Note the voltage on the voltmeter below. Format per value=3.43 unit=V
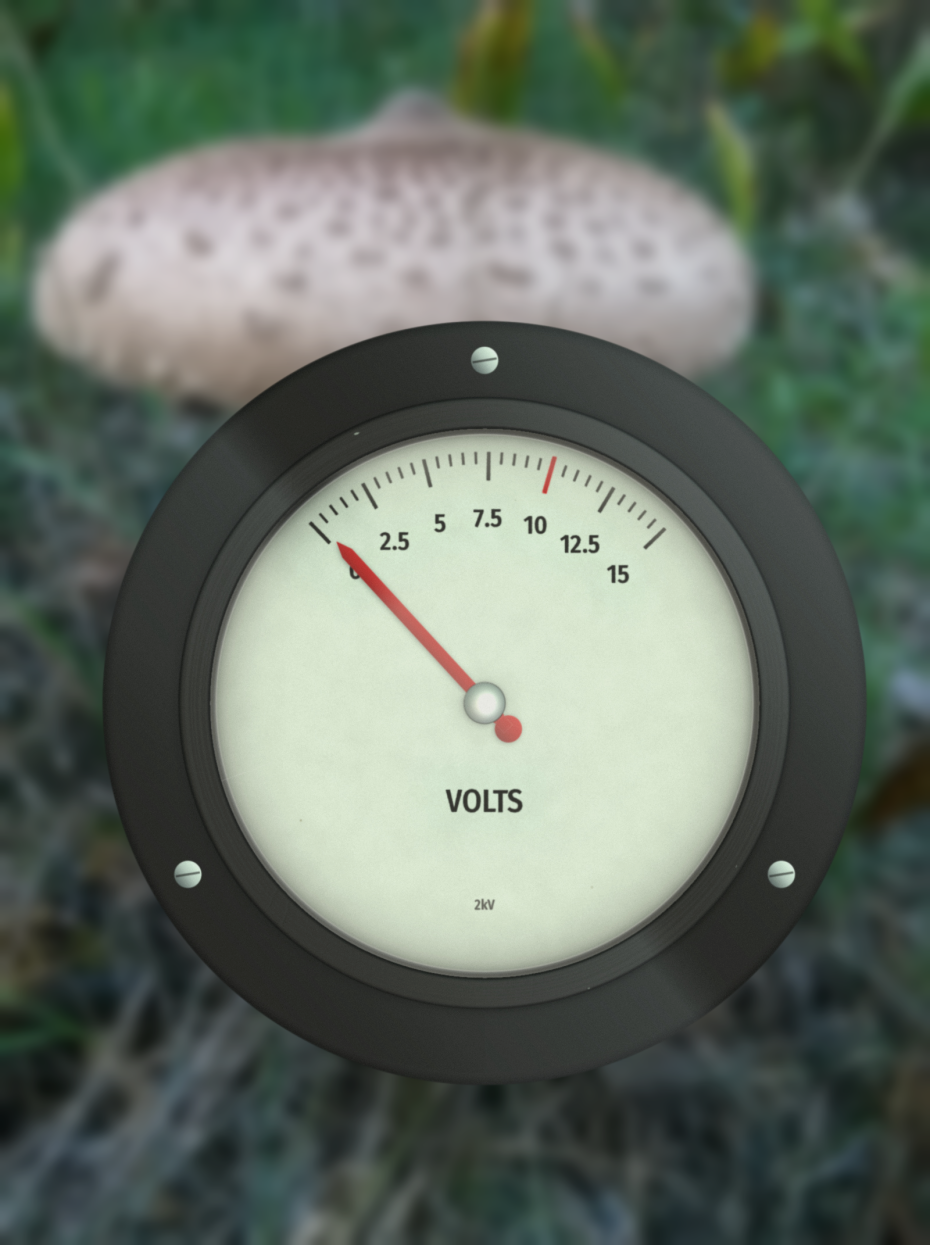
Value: value=0.25 unit=V
